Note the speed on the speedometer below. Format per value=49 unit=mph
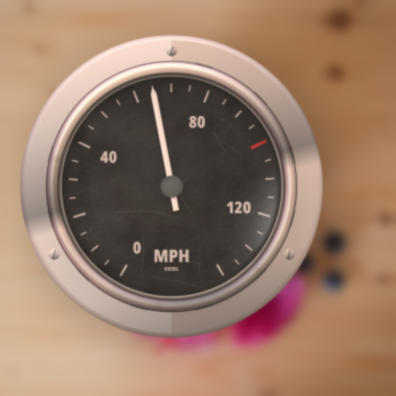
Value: value=65 unit=mph
